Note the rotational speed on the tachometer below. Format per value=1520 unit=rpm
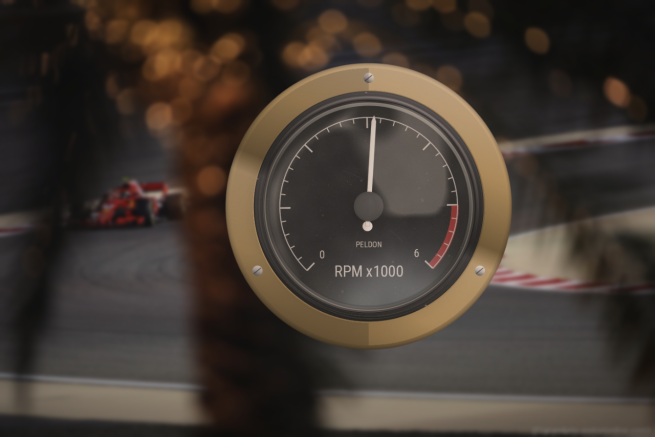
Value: value=3100 unit=rpm
